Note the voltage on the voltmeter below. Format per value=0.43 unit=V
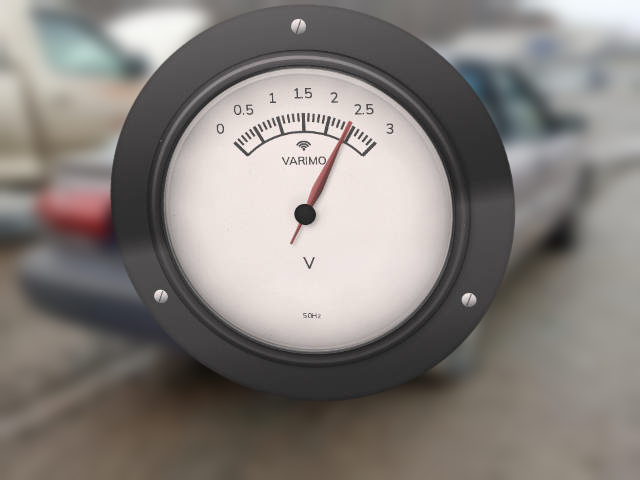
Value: value=2.4 unit=V
